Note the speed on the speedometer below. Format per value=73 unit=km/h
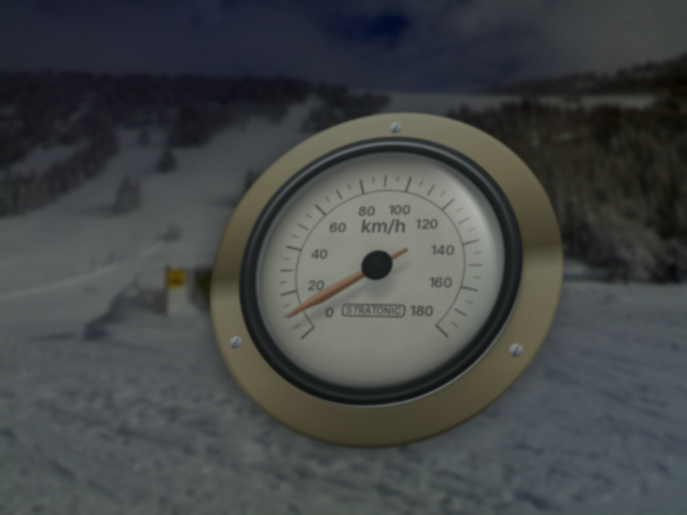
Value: value=10 unit=km/h
